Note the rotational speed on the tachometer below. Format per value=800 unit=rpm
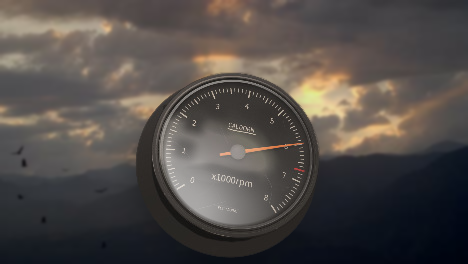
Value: value=6000 unit=rpm
